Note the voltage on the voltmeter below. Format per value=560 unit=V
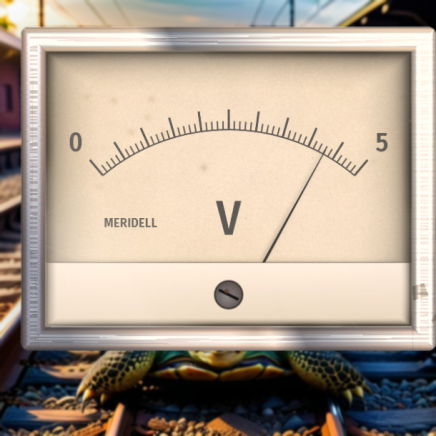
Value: value=4.3 unit=V
